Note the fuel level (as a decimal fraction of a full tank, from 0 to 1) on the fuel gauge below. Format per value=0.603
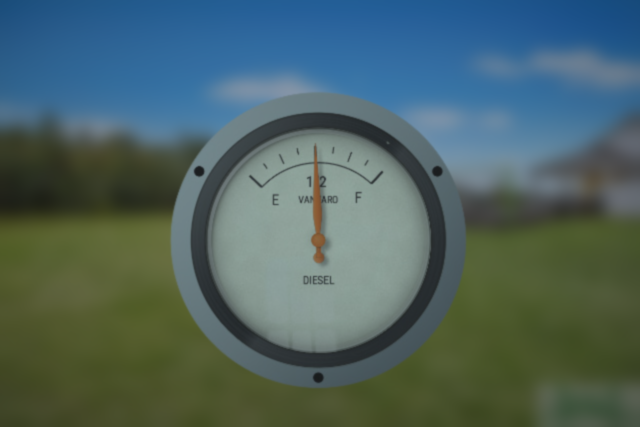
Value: value=0.5
